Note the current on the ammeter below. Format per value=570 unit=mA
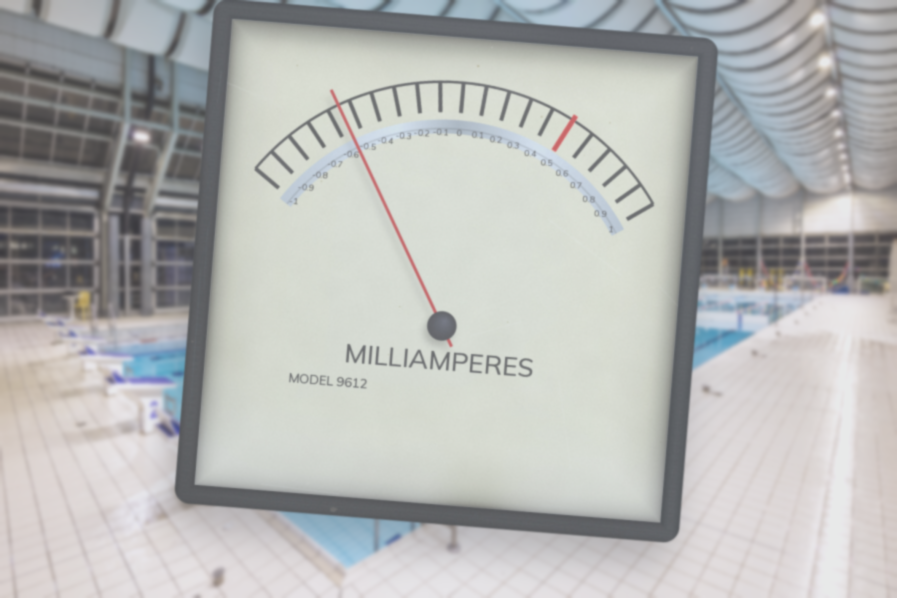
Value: value=-0.55 unit=mA
